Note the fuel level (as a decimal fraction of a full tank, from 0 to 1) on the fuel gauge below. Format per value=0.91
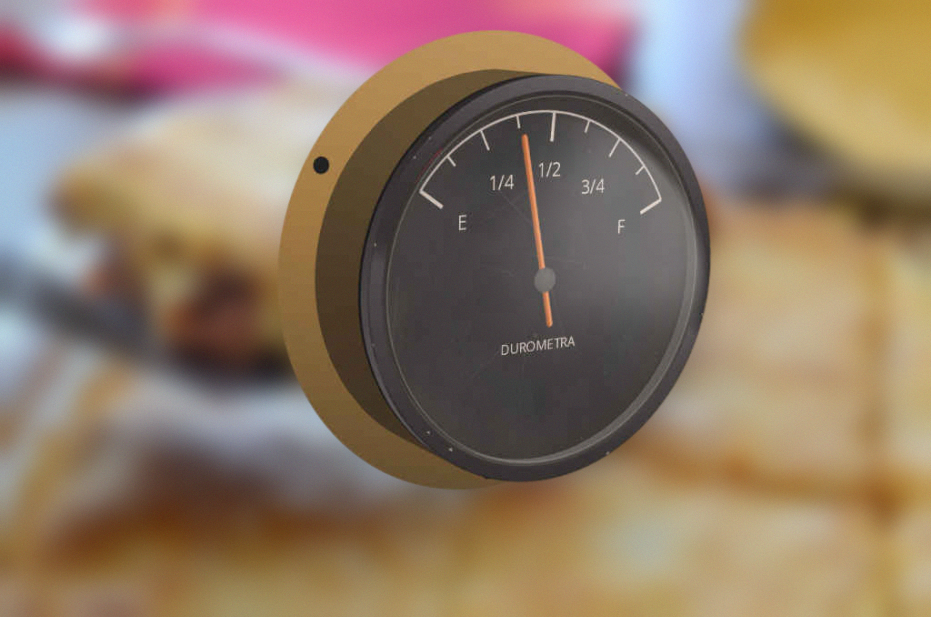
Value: value=0.375
